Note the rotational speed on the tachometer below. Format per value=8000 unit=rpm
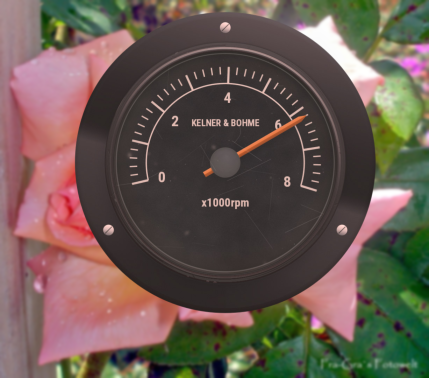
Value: value=6200 unit=rpm
